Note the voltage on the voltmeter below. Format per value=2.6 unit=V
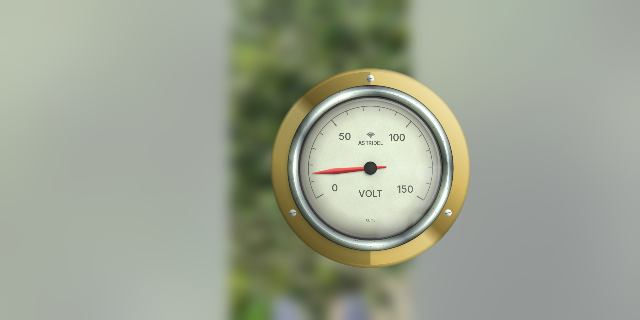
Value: value=15 unit=V
